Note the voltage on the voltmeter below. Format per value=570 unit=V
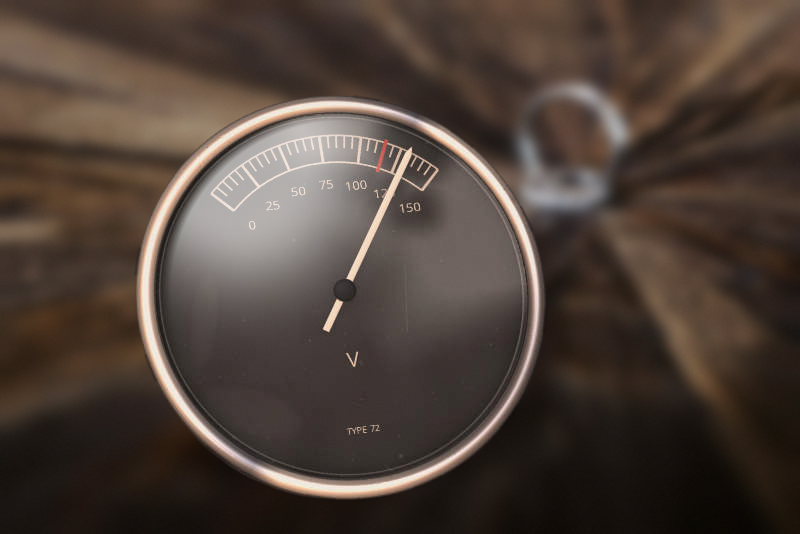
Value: value=130 unit=V
